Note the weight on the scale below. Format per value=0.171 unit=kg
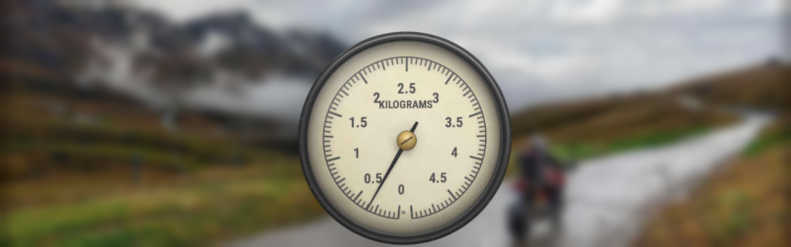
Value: value=0.35 unit=kg
